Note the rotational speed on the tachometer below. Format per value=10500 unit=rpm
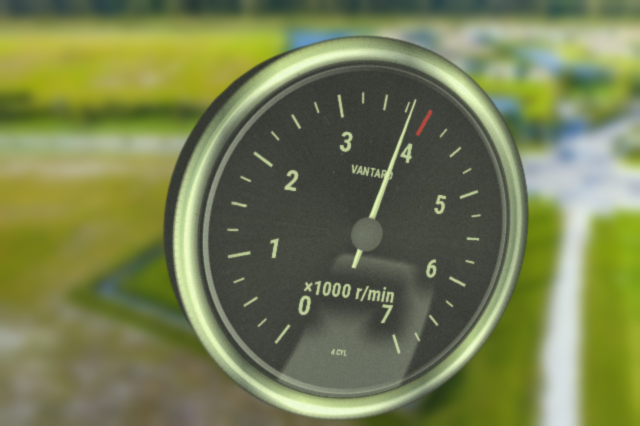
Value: value=3750 unit=rpm
